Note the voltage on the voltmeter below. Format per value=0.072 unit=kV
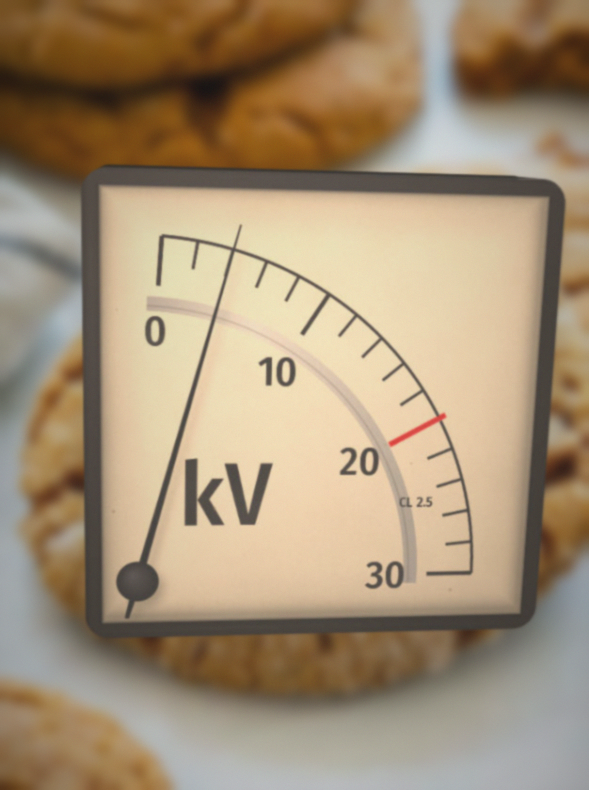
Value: value=4 unit=kV
